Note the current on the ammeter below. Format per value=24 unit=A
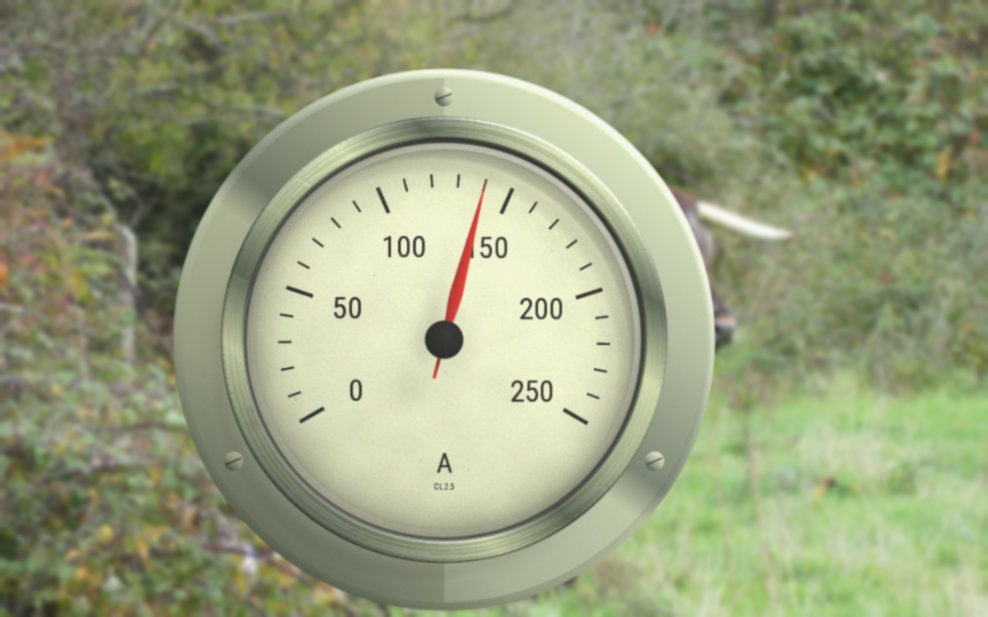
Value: value=140 unit=A
